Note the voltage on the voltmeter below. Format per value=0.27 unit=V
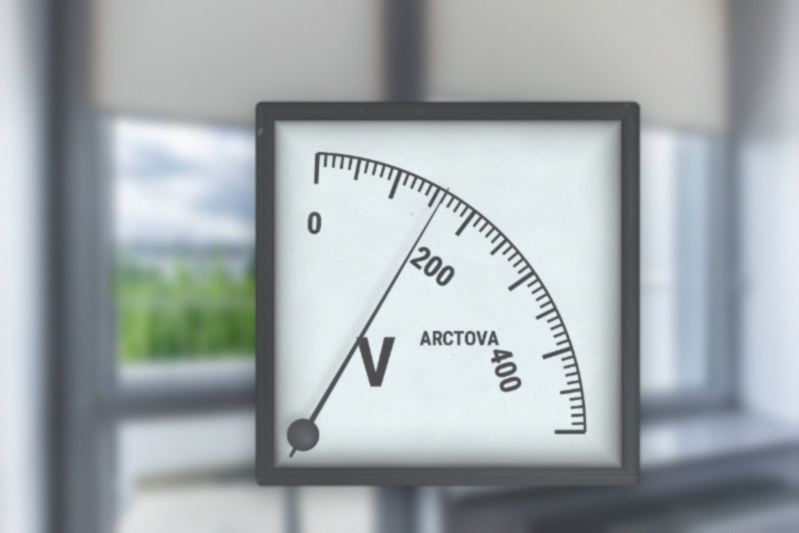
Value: value=160 unit=V
